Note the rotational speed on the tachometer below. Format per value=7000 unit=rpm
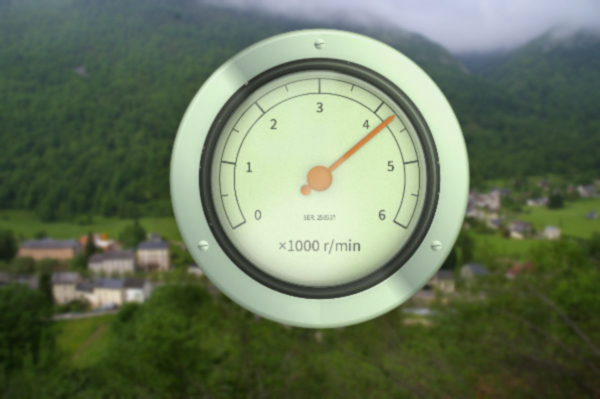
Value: value=4250 unit=rpm
